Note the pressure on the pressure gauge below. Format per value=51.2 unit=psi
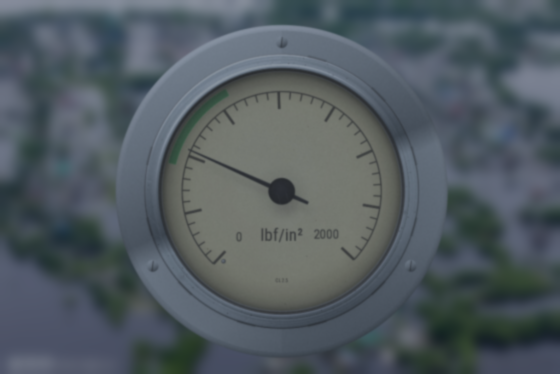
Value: value=525 unit=psi
